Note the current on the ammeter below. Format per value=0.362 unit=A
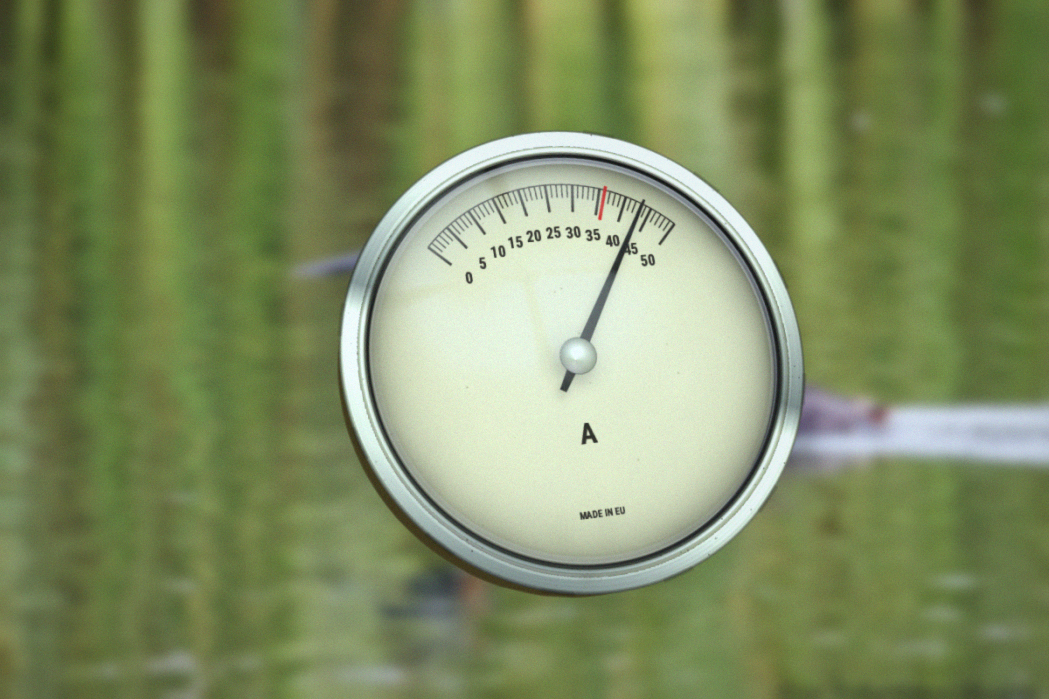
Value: value=43 unit=A
